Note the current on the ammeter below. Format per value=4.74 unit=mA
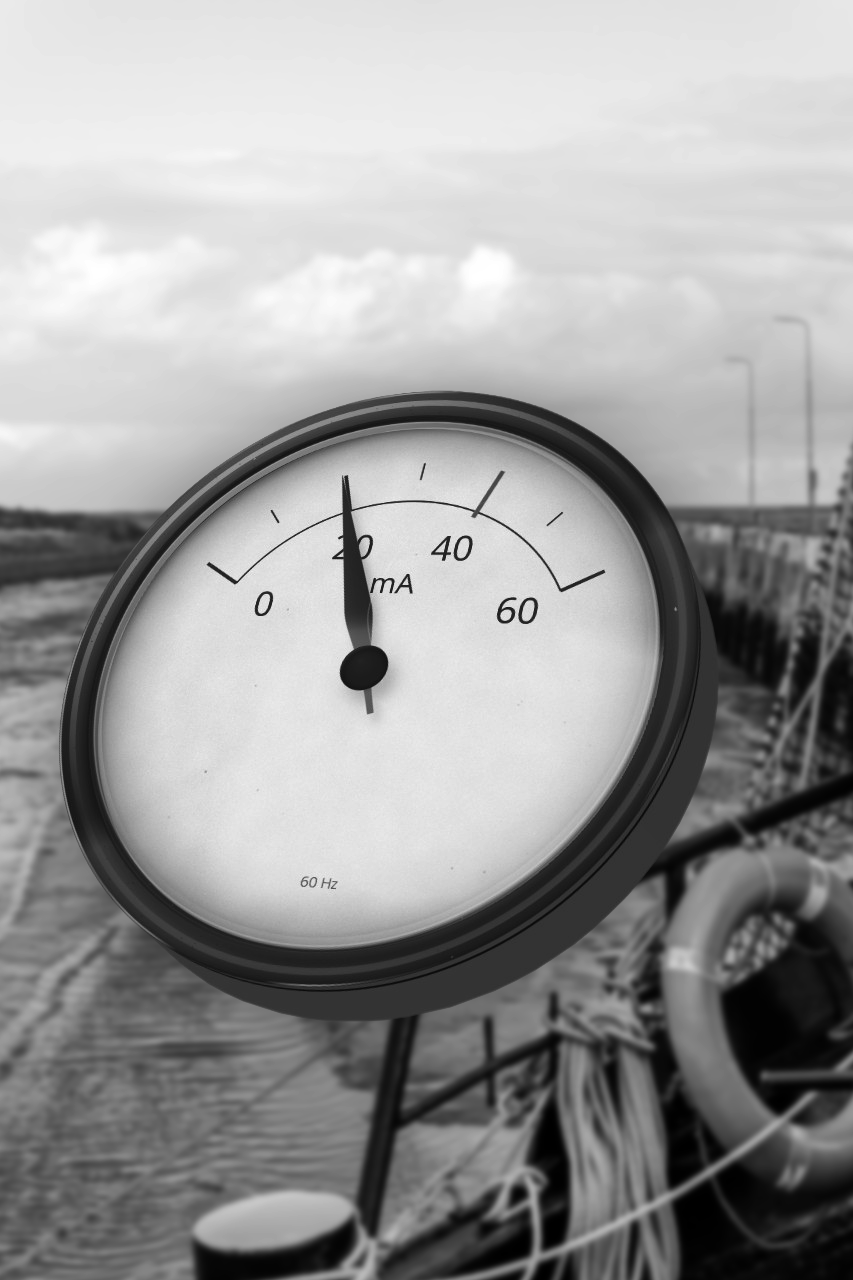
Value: value=20 unit=mA
